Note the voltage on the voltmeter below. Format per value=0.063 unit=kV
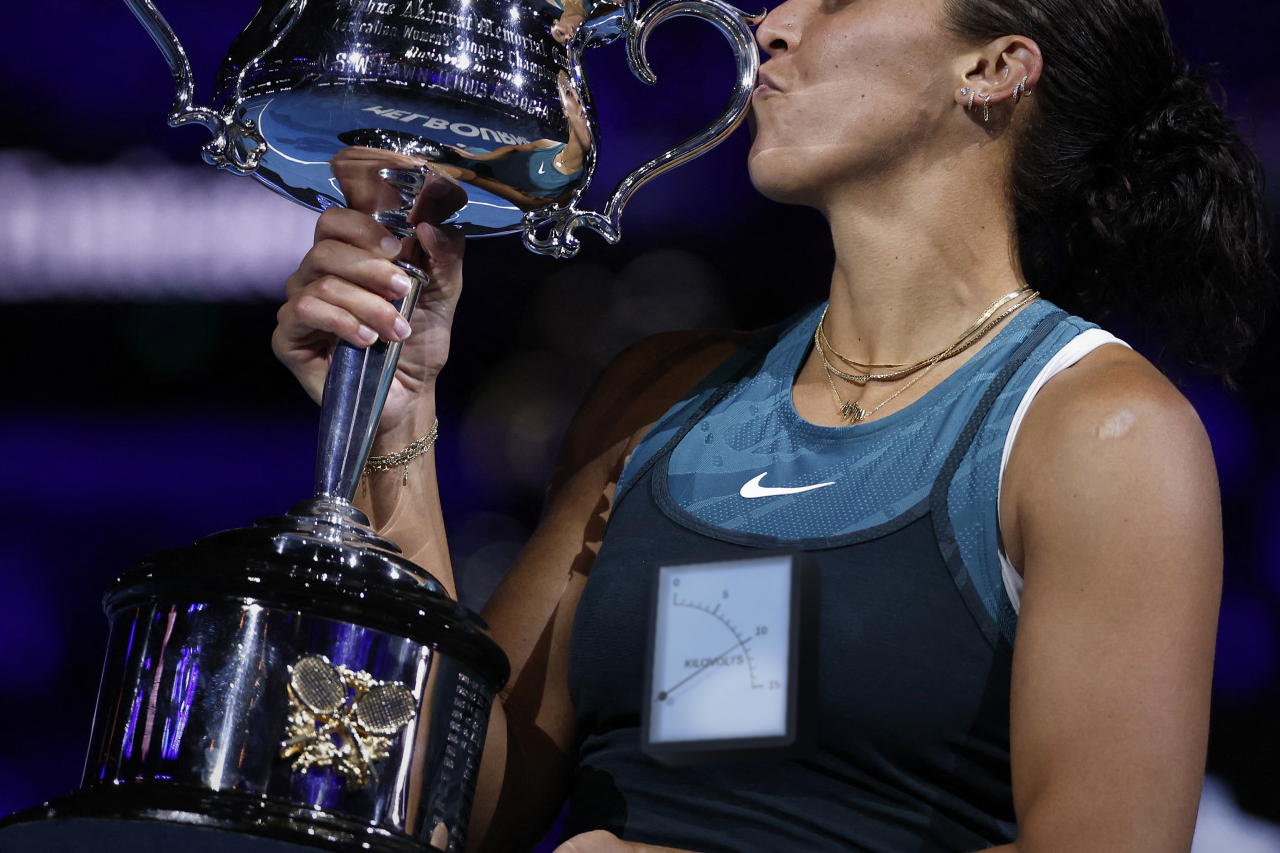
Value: value=10 unit=kV
